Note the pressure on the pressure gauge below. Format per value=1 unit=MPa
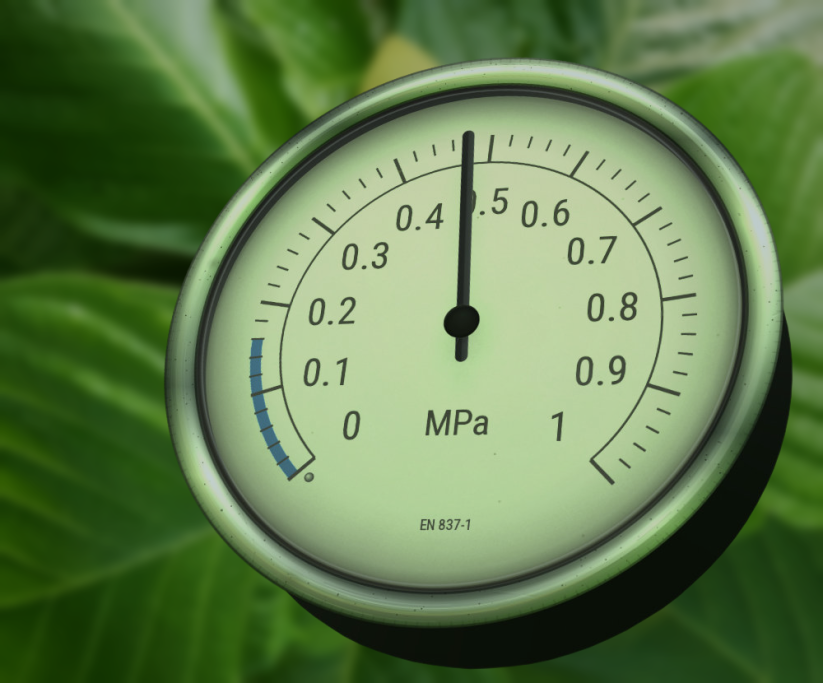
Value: value=0.48 unit=MPa
